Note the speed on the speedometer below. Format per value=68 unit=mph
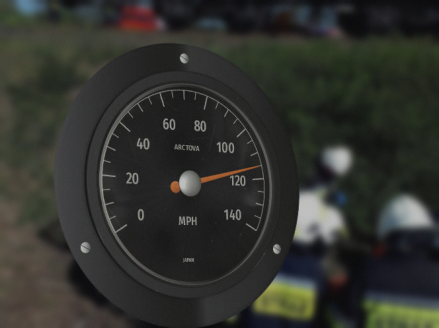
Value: value=115 unit=mph
